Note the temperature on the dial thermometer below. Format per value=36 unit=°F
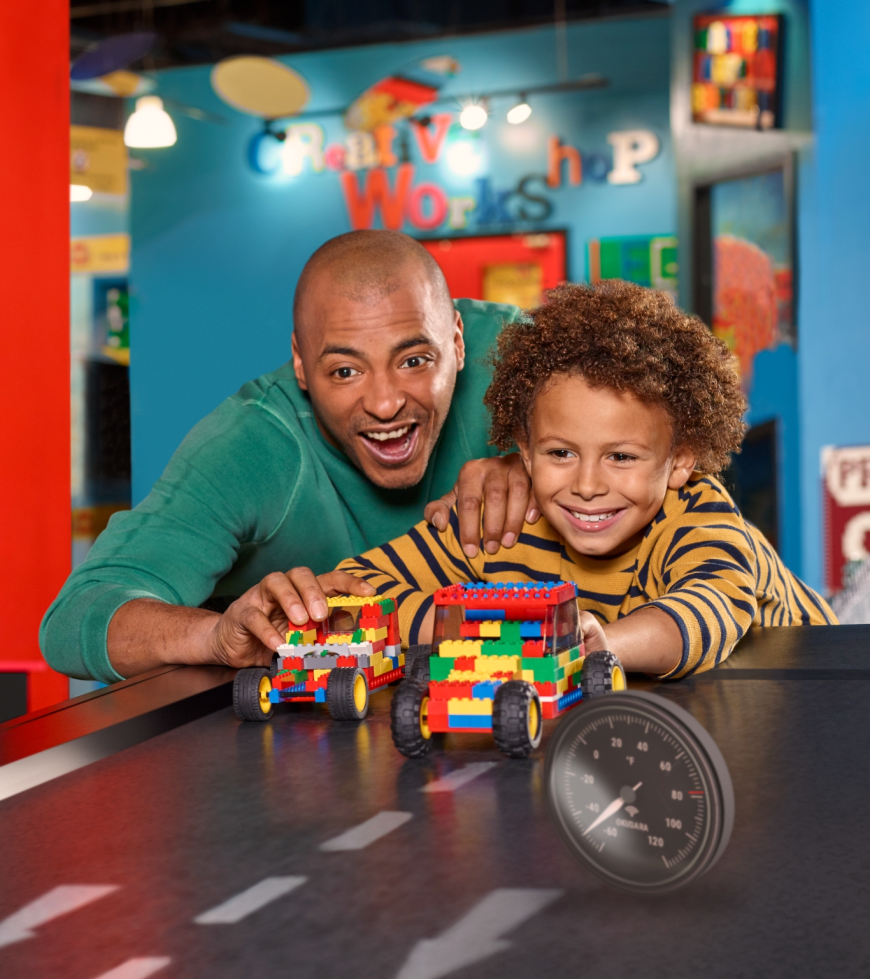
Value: value=-50 unit=°F
